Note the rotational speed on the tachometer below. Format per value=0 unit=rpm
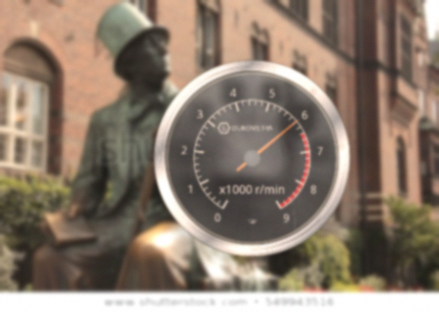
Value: value=6000 unit=rpm
